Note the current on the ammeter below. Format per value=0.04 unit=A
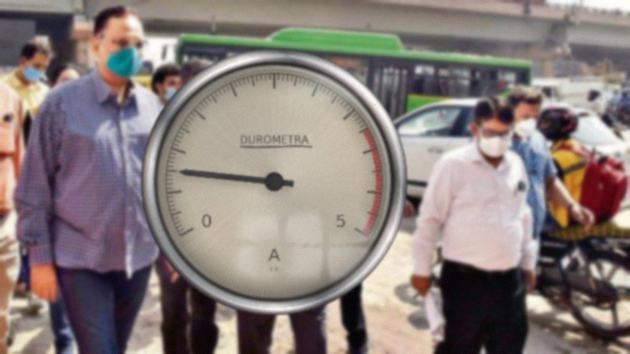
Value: value=0.75 unit=A
